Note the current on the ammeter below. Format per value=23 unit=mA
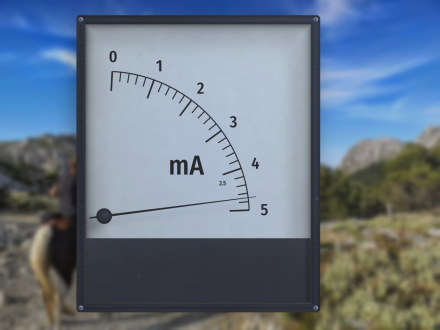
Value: value=4.7 unit=mA
